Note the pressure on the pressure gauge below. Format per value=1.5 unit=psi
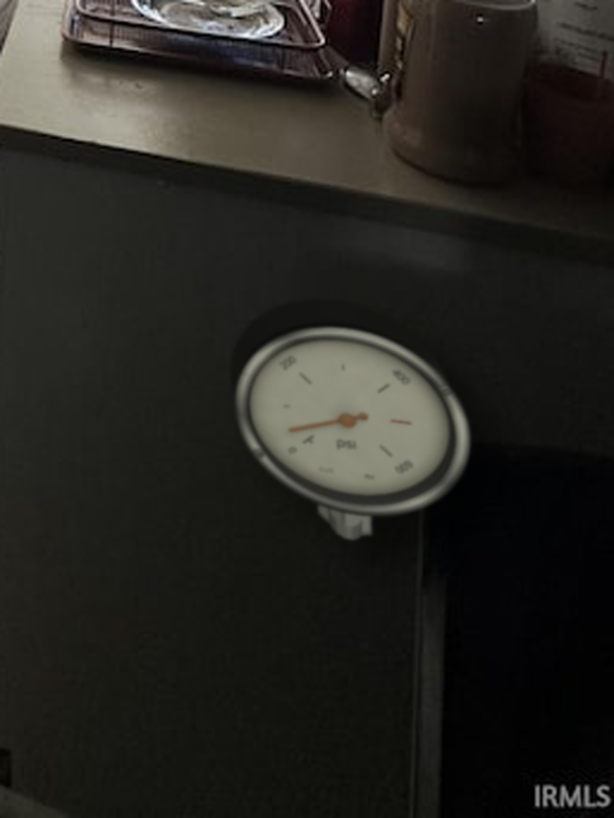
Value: value=50 unit=psi
